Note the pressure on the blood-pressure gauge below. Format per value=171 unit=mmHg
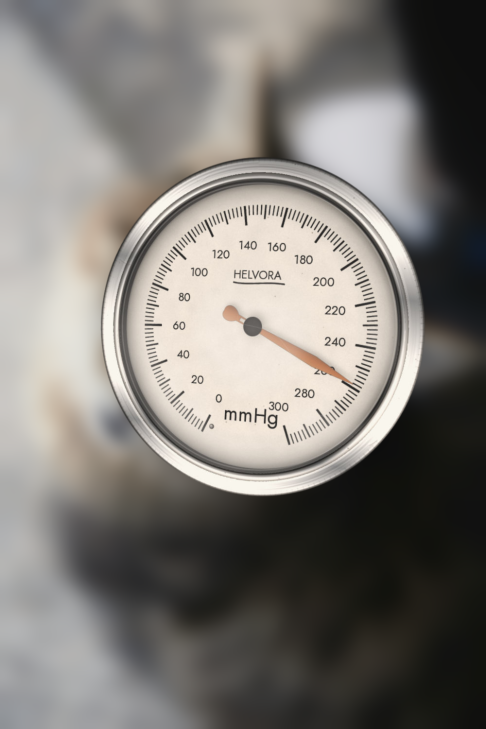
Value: value=258 unit=mmHg
